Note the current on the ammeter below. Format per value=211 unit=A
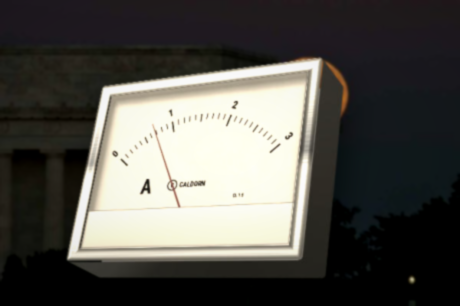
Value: value=0.7 unit=A
